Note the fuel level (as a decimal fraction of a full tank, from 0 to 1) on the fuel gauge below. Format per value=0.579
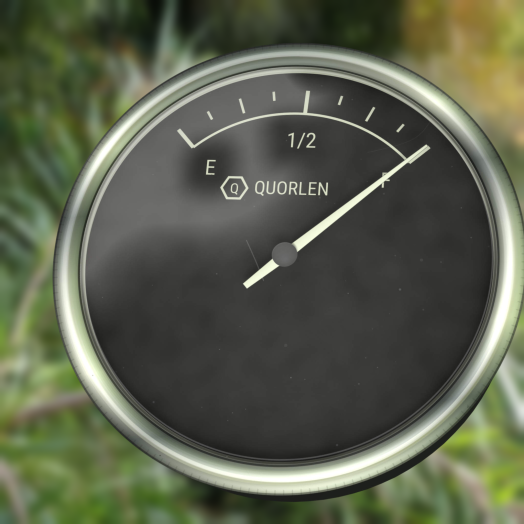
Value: value=1
